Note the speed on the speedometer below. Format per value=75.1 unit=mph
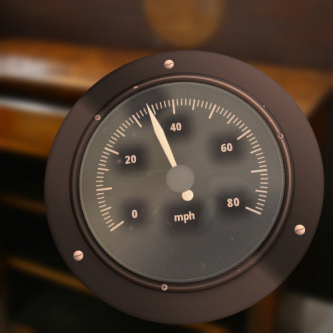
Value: value=34 unit=mph
